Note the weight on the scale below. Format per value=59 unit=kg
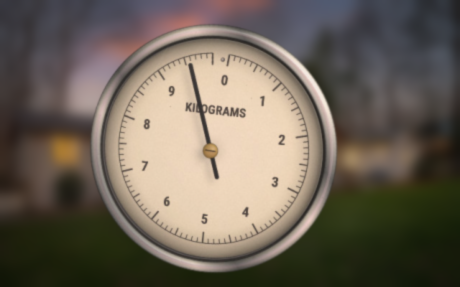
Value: value=9.6 unit=kg
